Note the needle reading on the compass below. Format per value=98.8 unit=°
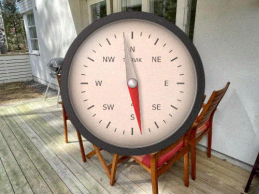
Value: value=170 unit=°
